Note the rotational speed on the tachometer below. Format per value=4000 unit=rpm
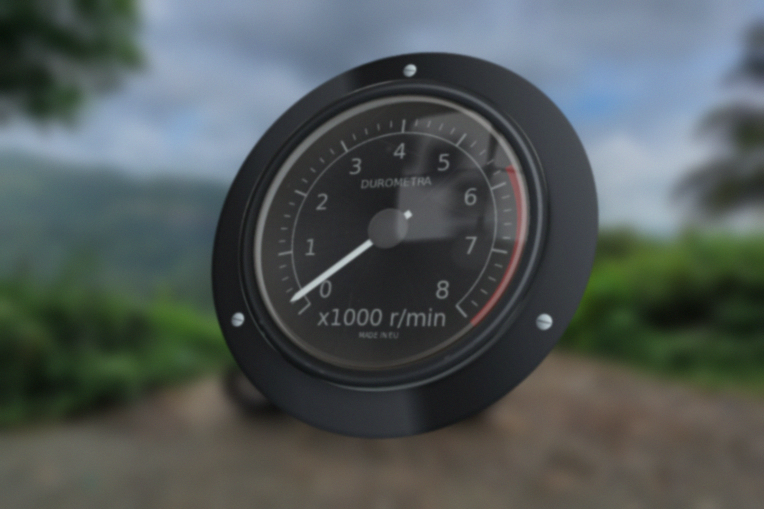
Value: value=200 unit=rpm
